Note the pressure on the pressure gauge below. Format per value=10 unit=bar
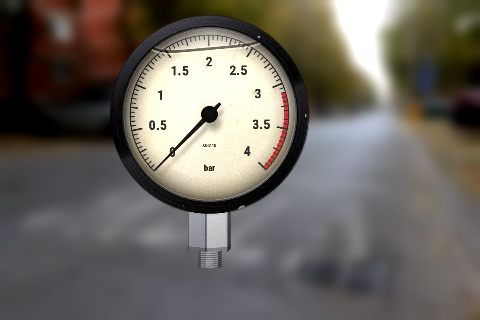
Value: value=0 unit=bar
